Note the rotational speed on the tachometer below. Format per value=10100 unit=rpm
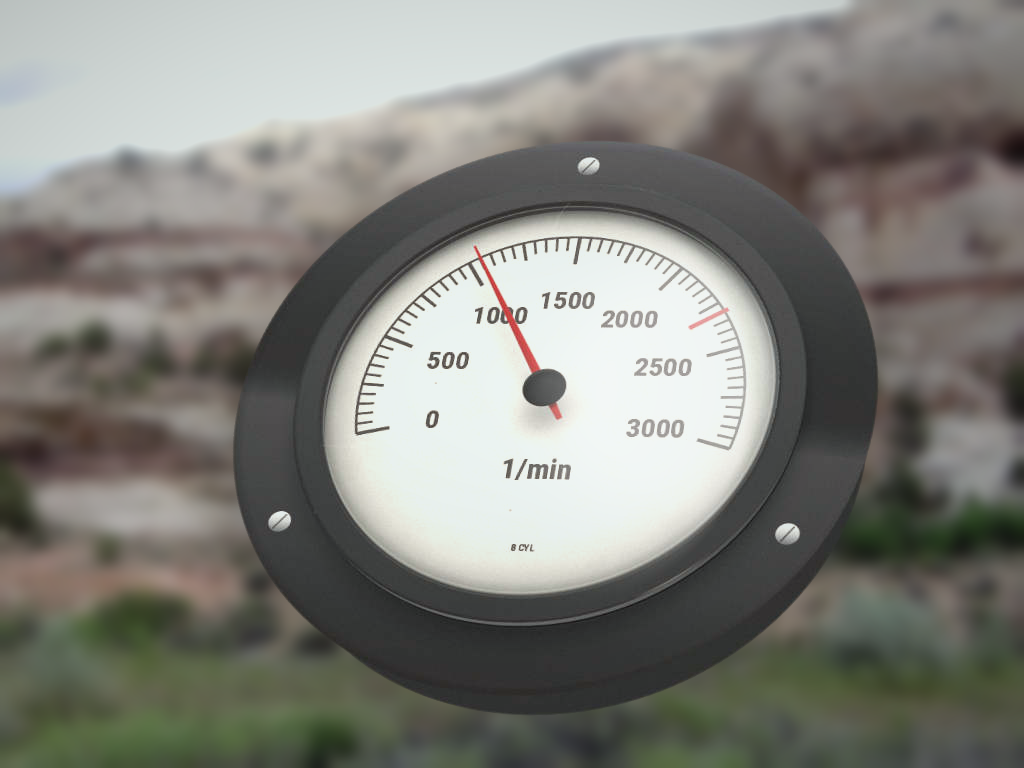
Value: value=1050 unit=rpm
